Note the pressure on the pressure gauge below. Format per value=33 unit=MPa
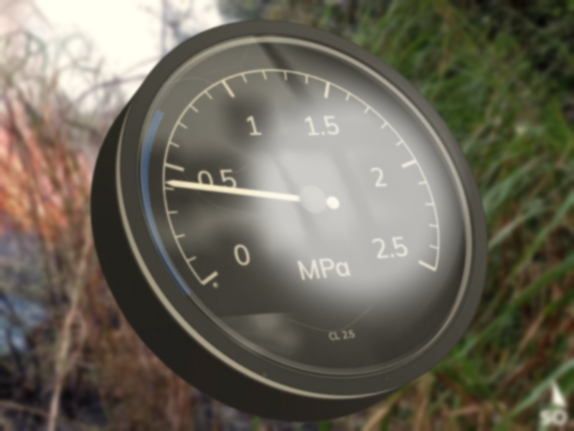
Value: value=0.4 unit=MPa
